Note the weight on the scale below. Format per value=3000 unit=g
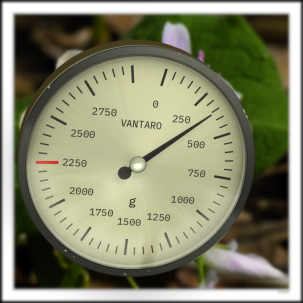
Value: value=350 unit=g
